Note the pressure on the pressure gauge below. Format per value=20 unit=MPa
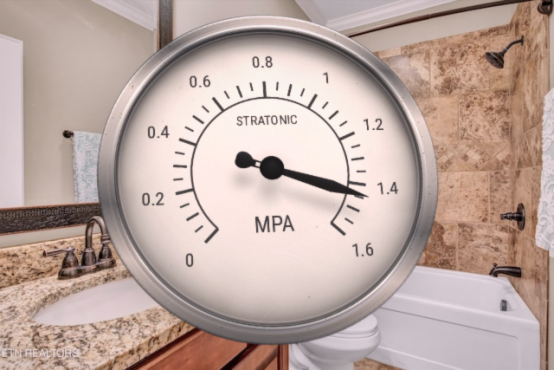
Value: value=1.45 unit=MPa
